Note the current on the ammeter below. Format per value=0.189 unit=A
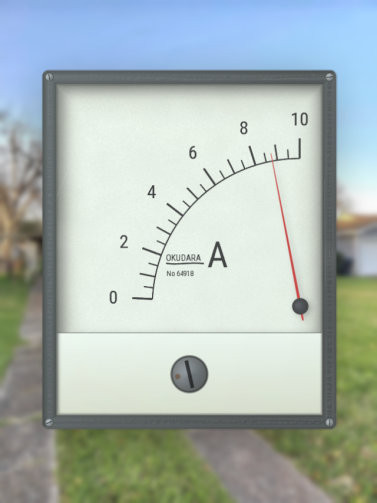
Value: value=8.75 unit=A
